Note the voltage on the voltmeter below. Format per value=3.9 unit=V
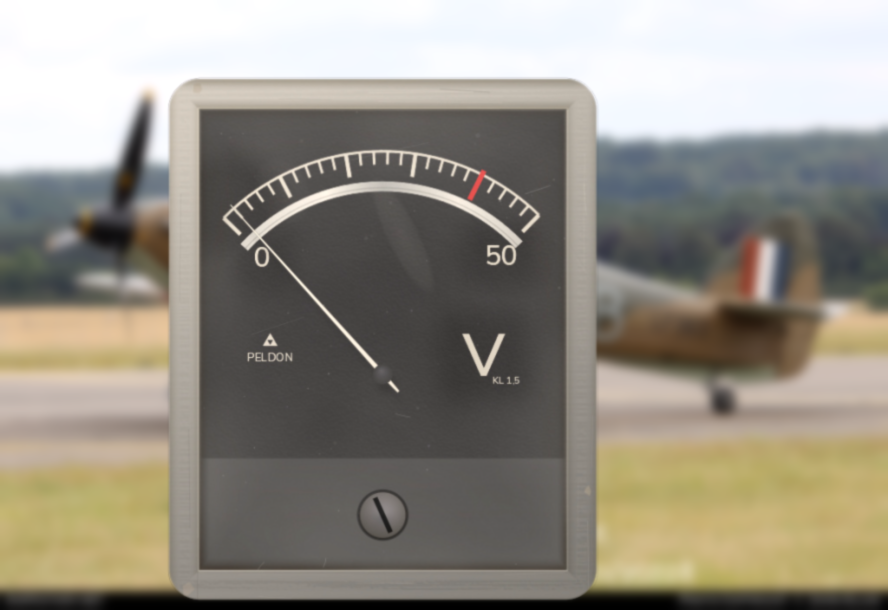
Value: value=2 unit=V
